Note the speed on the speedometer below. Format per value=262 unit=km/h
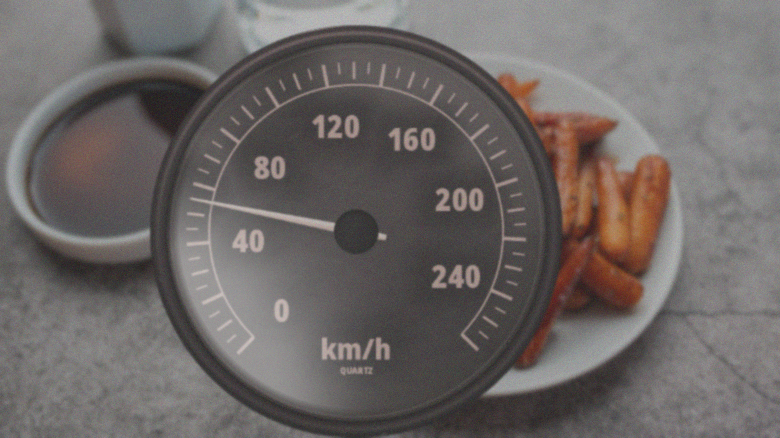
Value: value=55 unit=km/h
